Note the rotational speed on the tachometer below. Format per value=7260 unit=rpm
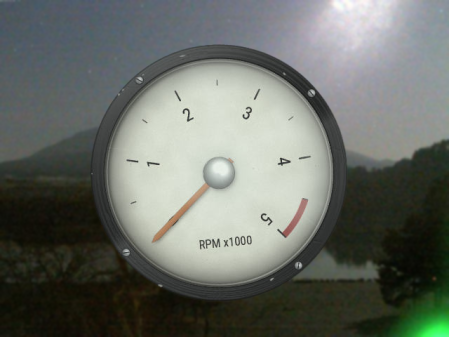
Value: value=0 unit=rpm
